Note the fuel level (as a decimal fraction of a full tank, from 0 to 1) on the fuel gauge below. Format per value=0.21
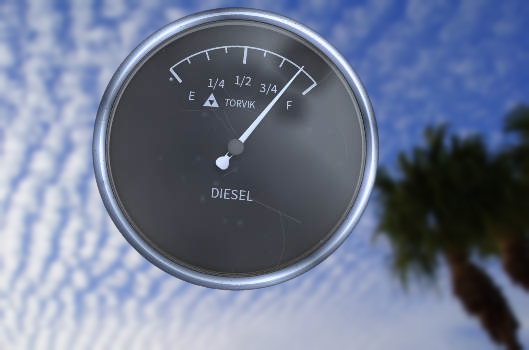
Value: value=0.875
